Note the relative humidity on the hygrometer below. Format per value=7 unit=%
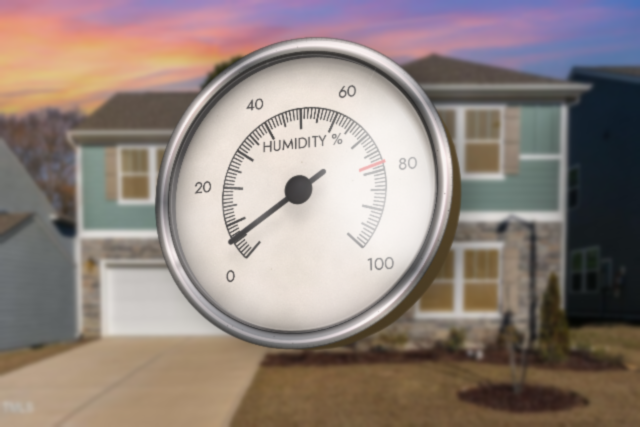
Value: value=5 unit=%
